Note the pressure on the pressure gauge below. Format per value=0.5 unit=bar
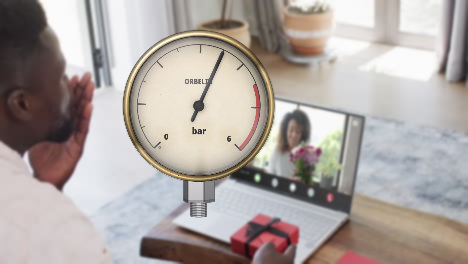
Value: value=3.5 unit=bar
